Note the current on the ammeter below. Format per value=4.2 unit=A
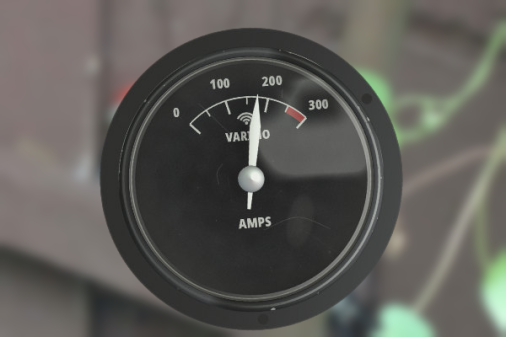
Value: value=175 unit=A
